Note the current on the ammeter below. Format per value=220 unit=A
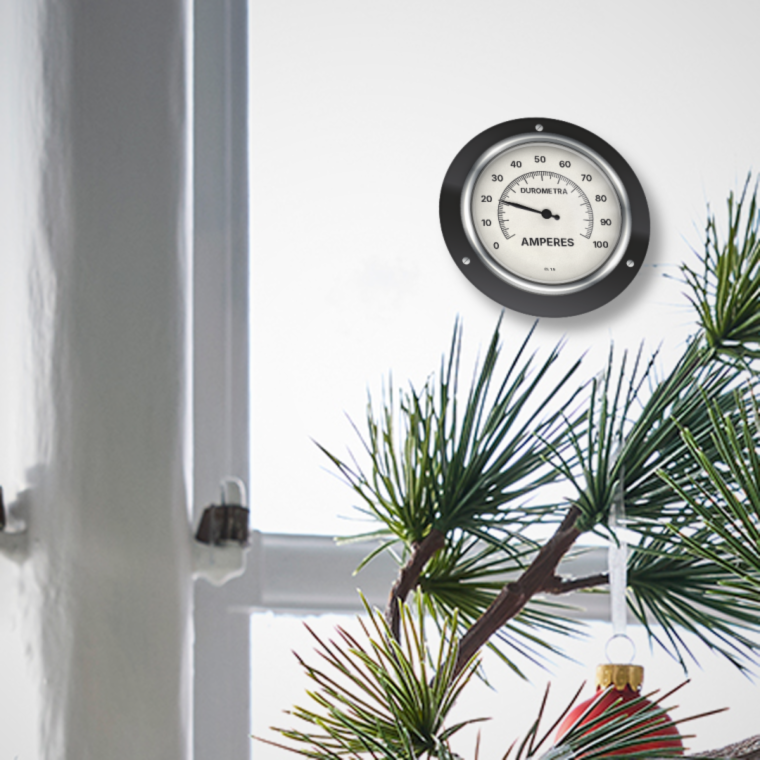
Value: value=20 unit=A
